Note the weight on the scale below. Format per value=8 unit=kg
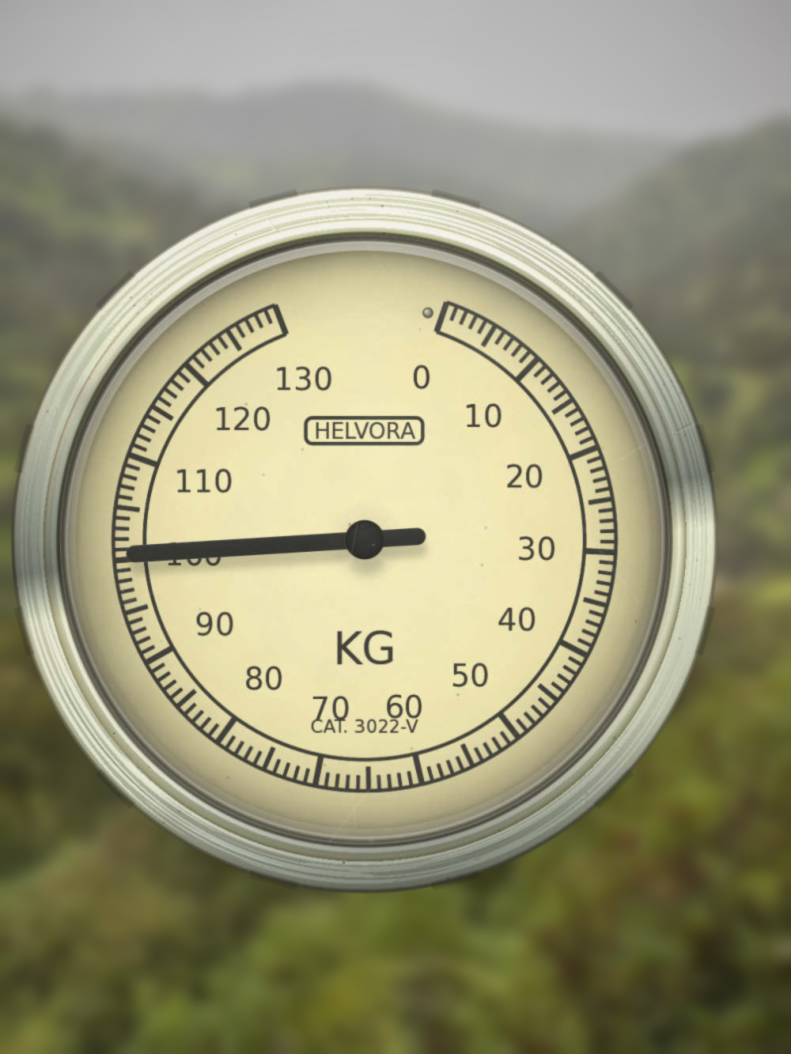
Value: value=100.5 unit=kg
